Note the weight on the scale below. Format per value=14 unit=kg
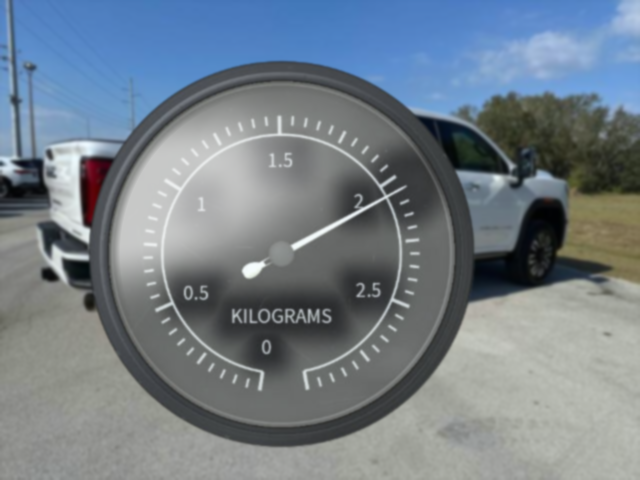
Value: value=2.05 unit=kg
